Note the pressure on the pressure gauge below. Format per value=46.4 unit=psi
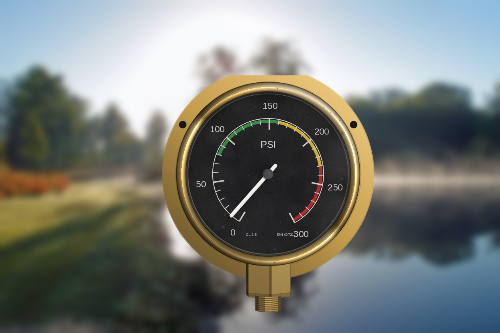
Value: value=10 unit=psi
